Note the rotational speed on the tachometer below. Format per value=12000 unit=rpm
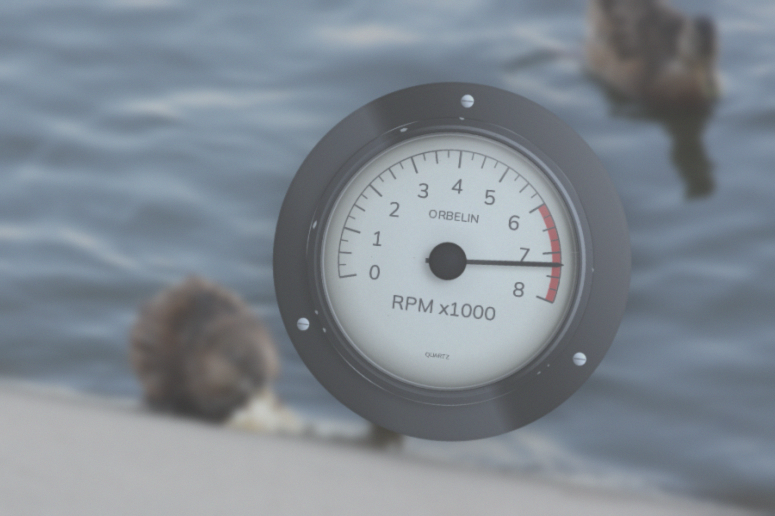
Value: value=7250 unit=rpm
